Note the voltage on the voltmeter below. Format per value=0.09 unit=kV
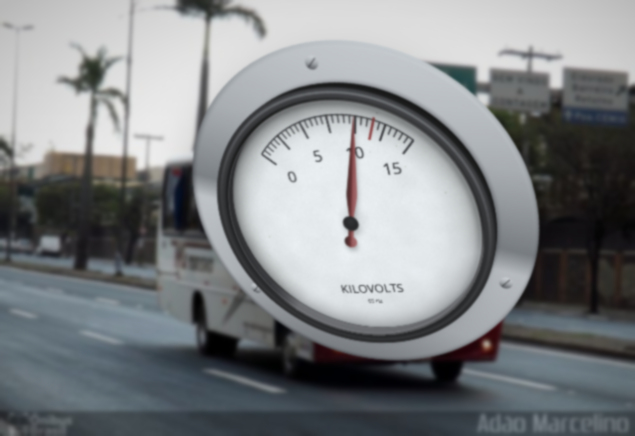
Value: value=10 unit=kV
